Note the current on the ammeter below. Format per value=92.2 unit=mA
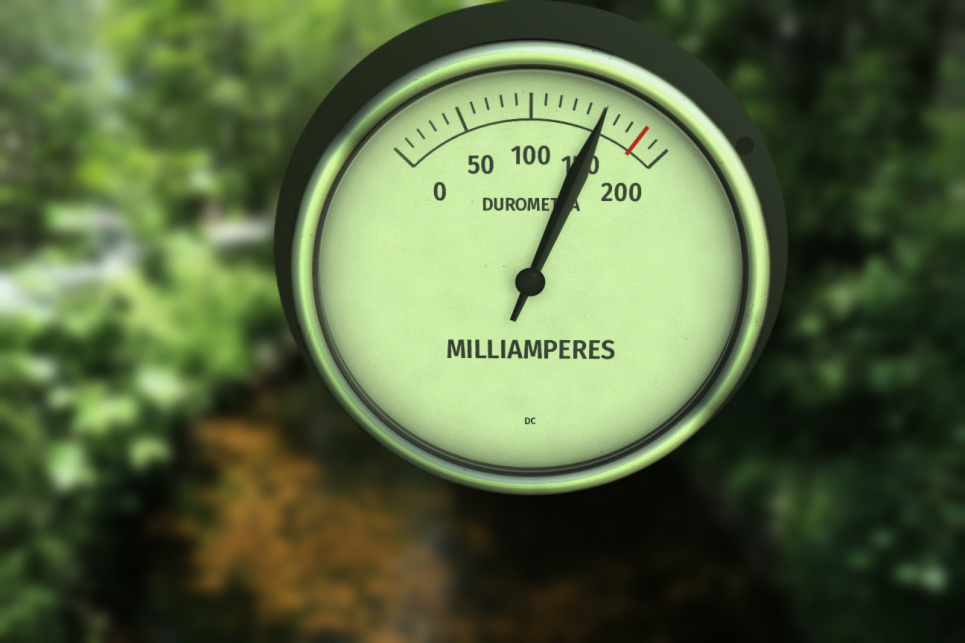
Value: value=150 unit=mA
